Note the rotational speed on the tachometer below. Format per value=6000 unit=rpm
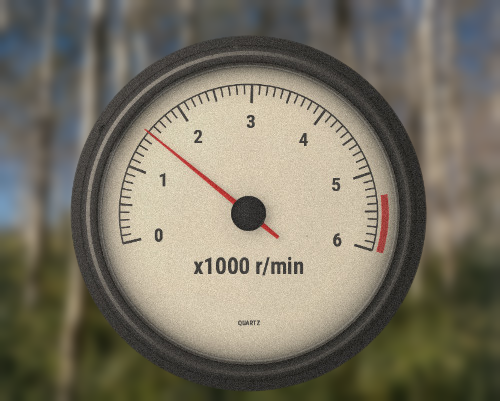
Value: value=1500 unit=rpm
